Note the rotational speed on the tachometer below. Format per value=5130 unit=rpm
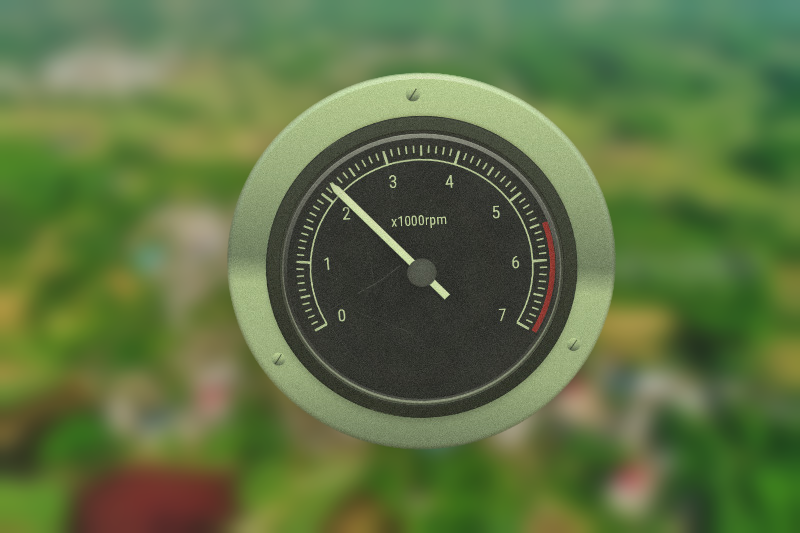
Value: value=2200 unit=rpm
